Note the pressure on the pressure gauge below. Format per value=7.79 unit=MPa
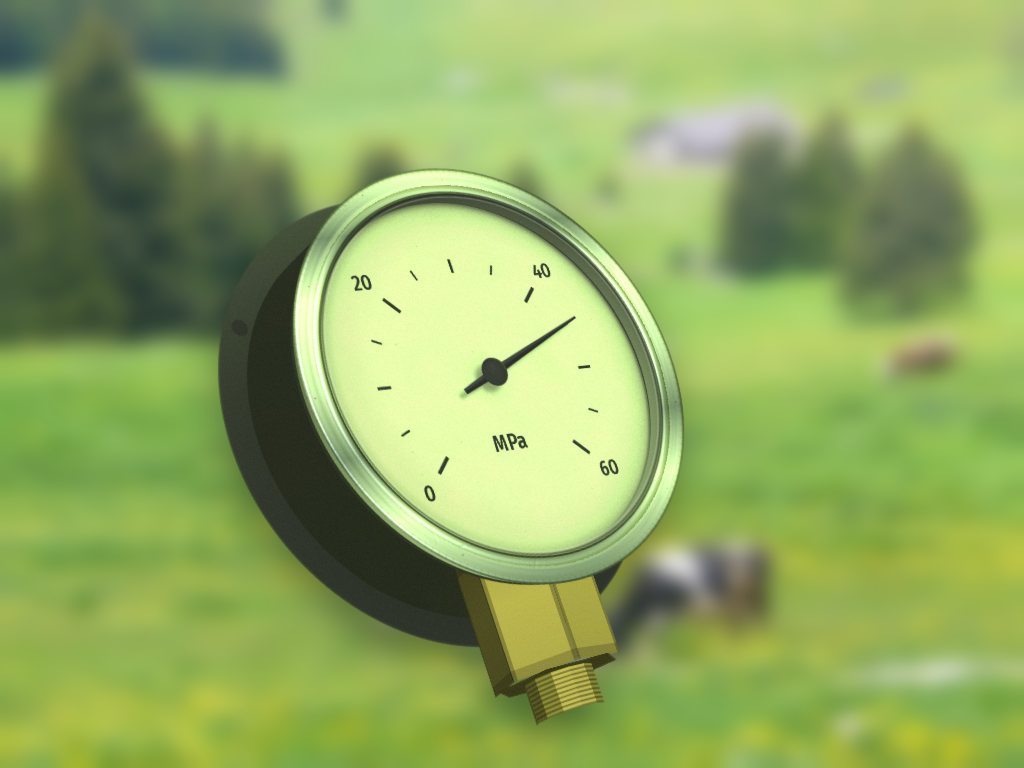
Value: value=45 unit=MPa
